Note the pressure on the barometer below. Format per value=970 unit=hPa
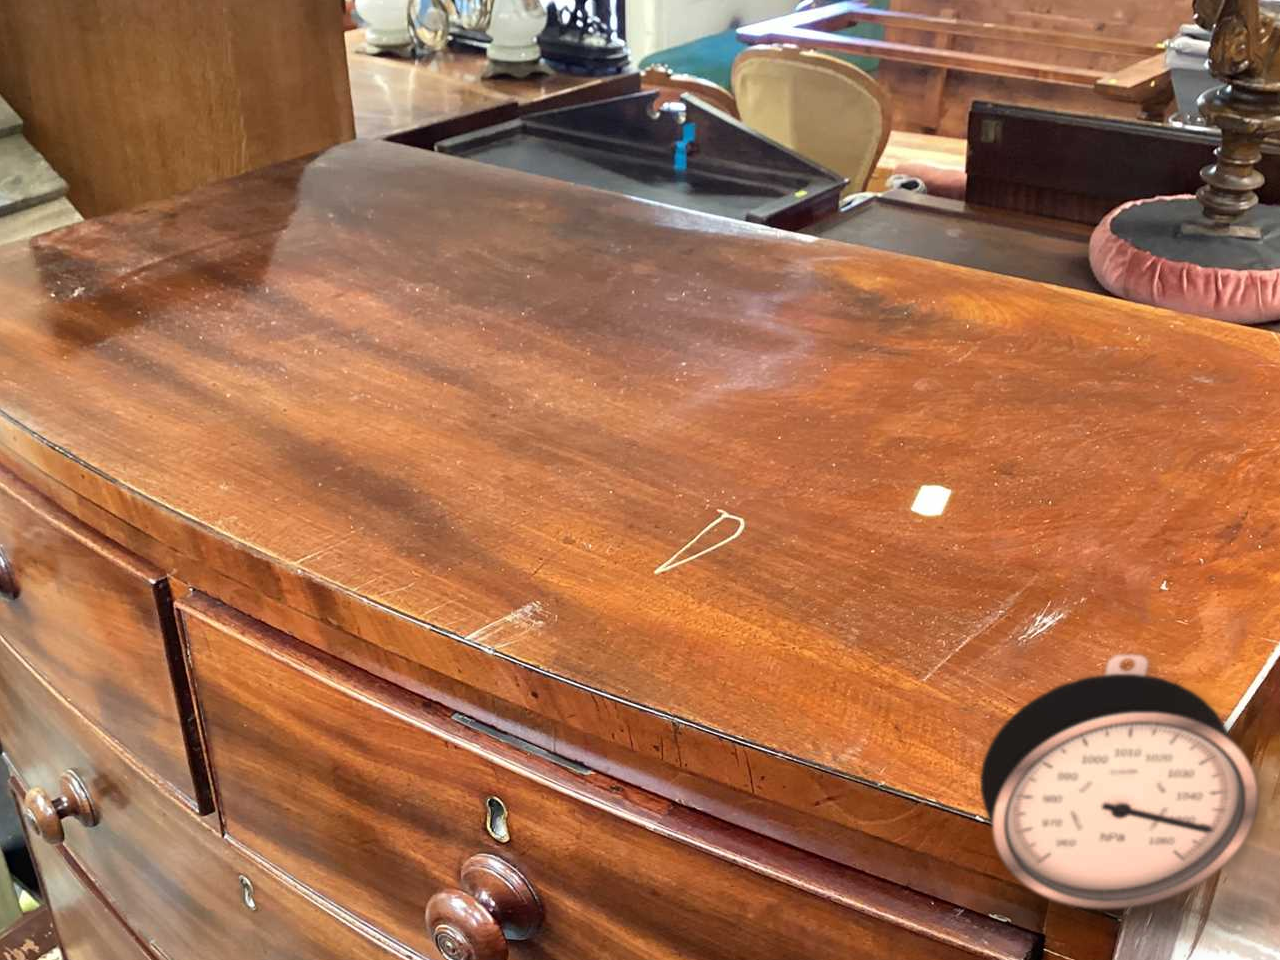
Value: value=1050 unit=hPa
